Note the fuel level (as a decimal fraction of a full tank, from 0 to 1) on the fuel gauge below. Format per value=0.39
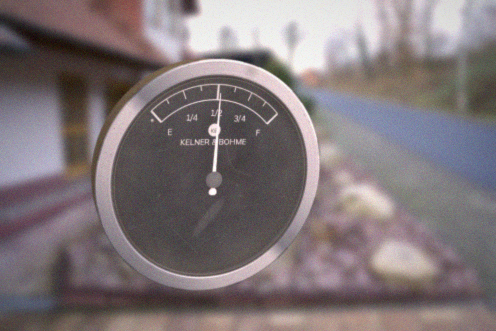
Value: value=0.5
